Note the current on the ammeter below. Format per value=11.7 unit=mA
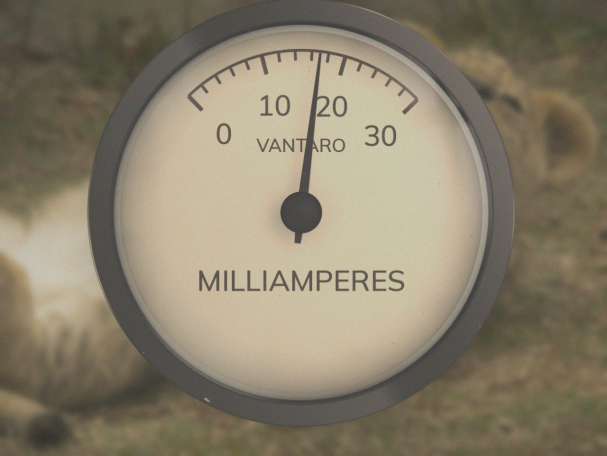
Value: value=17 unit=mA
